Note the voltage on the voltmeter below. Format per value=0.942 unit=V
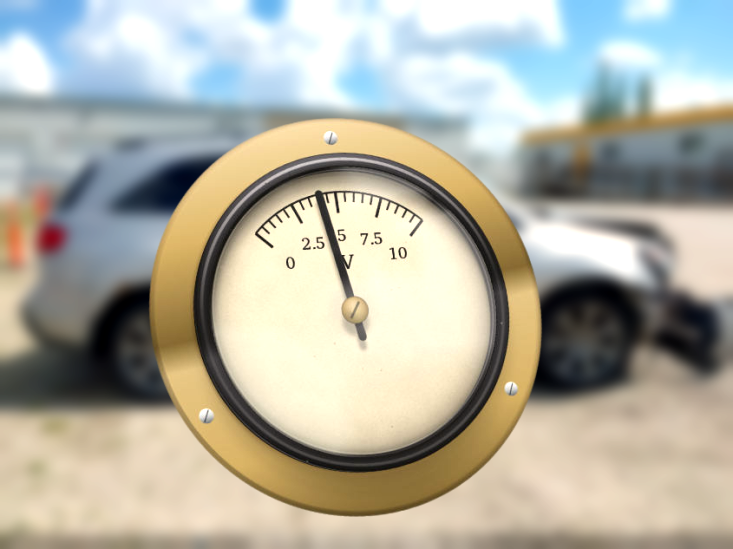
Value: value=4 unit=V
